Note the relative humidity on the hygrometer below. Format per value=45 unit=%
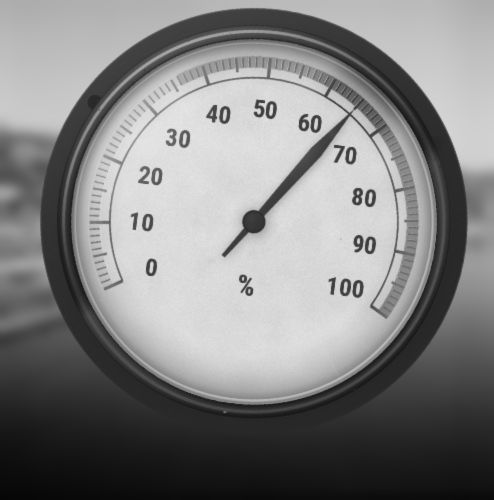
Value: value=65 unit=%
